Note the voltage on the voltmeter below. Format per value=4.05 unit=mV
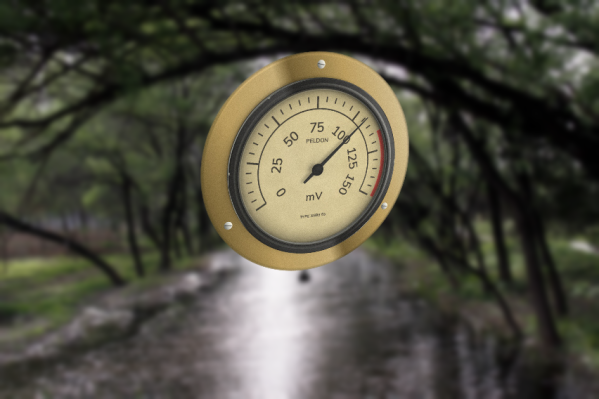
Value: value=105 unit=mV
